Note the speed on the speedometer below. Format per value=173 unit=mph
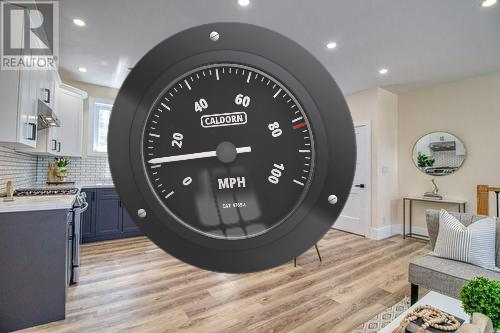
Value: value=12 unit=mph
